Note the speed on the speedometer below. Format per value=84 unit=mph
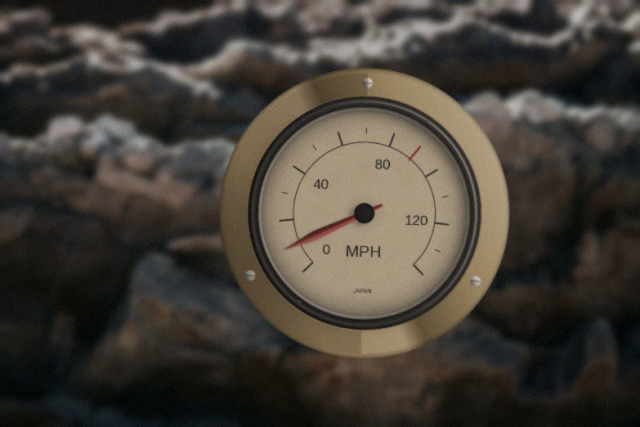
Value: value=10 unit=mph
